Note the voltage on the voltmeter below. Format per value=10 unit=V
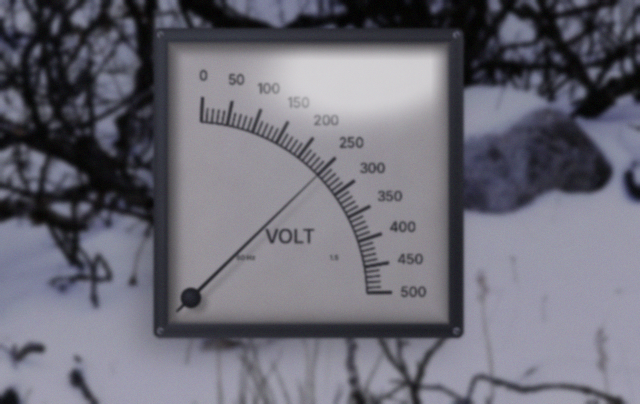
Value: value=250 unit=V
